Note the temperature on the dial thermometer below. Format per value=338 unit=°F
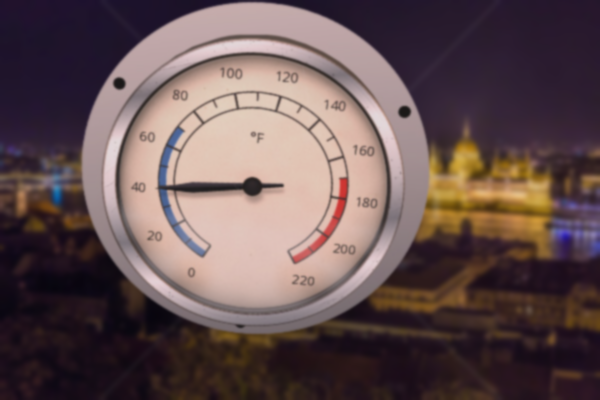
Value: value=40 unit=°F
